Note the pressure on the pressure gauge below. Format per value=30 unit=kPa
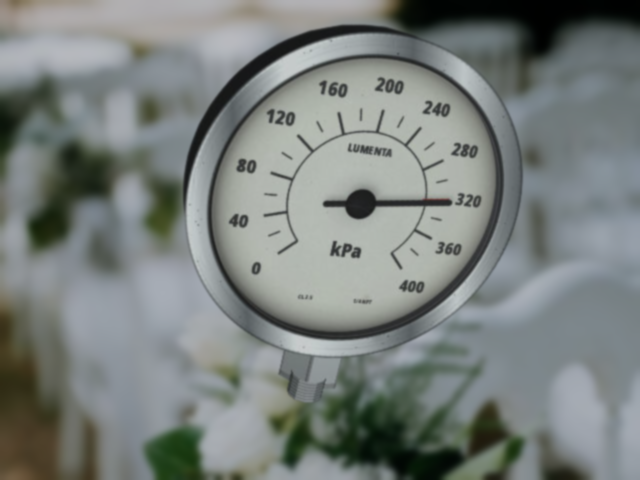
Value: value=320 unit=kPa
